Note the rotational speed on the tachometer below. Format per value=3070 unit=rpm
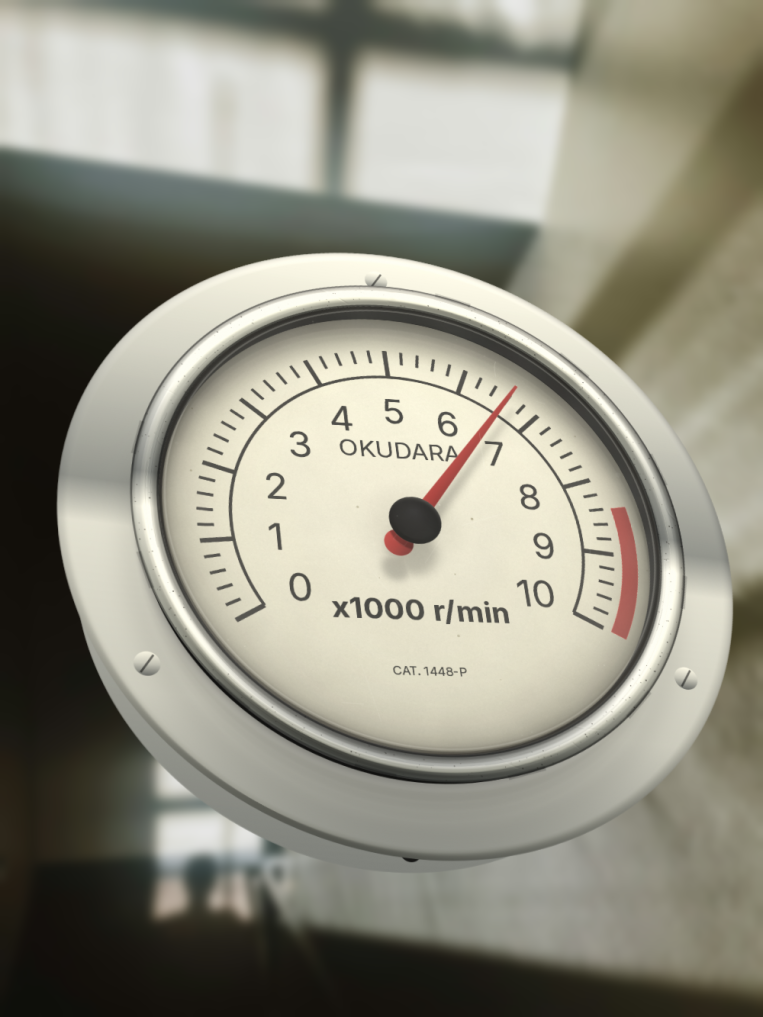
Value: value=6600 unit=rpm
